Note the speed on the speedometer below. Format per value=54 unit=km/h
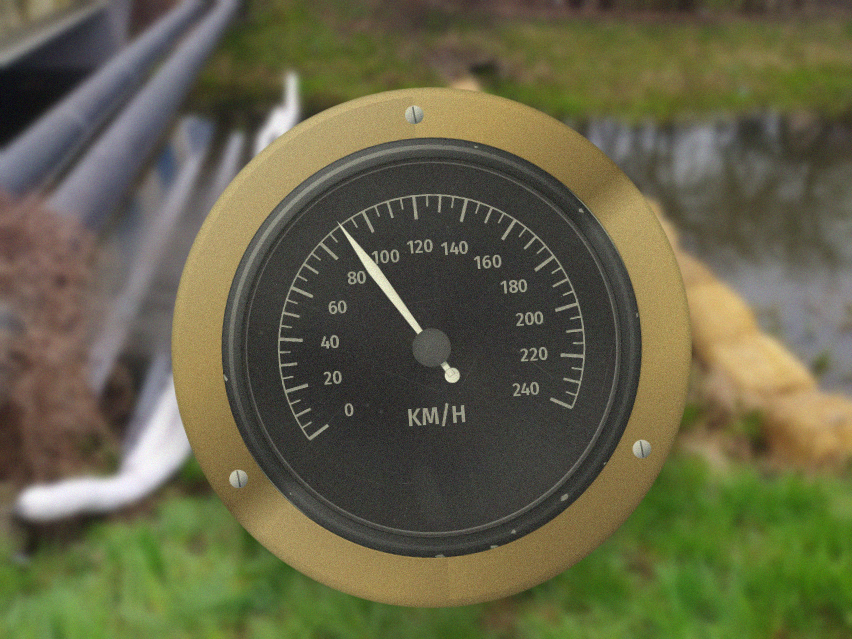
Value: value=90 unit=km/h
